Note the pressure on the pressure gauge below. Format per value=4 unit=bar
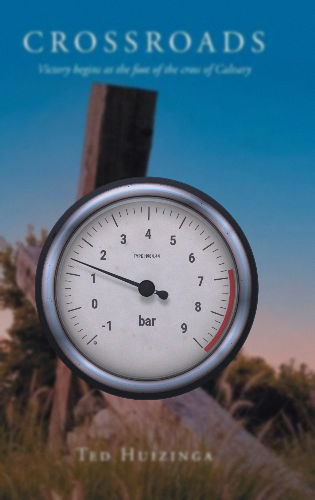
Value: value=1.4 unit=bar
